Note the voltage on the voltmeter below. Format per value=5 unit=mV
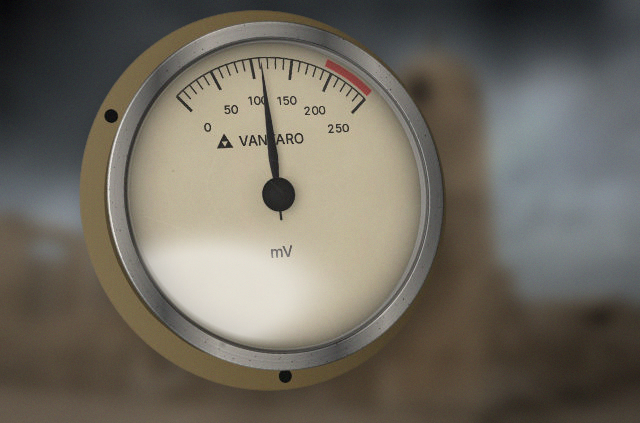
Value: value=110 unit=mV
